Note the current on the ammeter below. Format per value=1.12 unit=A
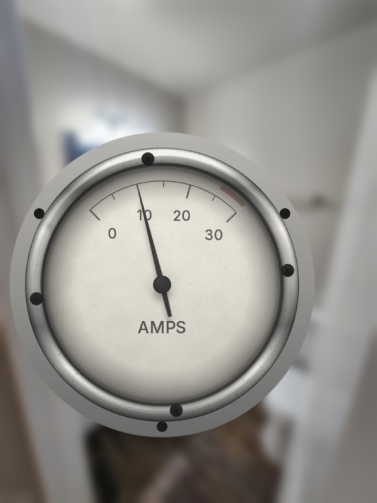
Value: value=10 unit=A
